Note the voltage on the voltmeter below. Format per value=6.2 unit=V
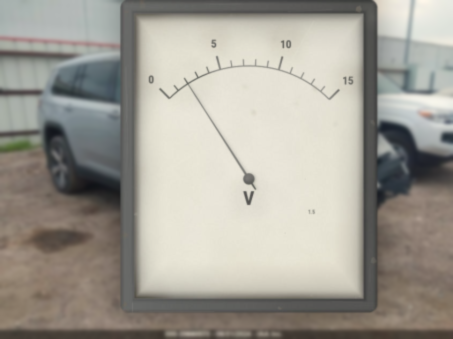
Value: value=2 unit=V
